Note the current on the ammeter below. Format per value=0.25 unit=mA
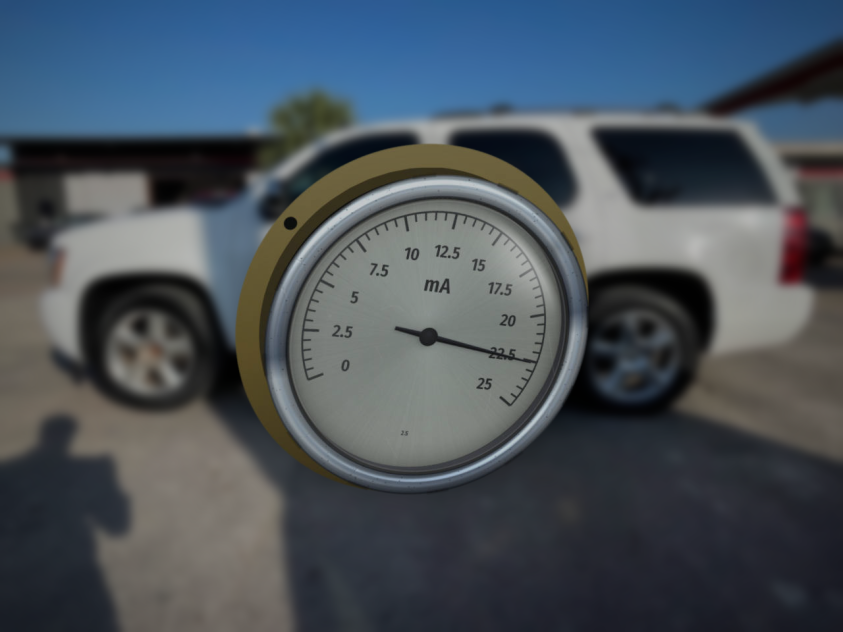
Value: value=22.5 unit=mA
